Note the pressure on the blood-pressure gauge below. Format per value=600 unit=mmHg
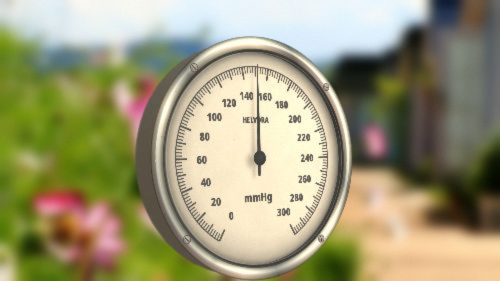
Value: value=150 unit=mmHg
